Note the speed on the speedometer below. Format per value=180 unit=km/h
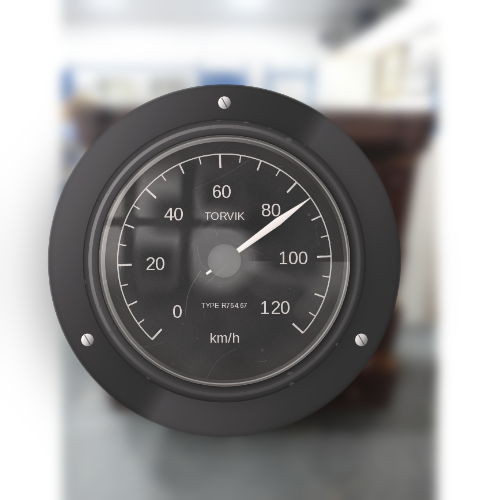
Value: value=85 unit=km/h
